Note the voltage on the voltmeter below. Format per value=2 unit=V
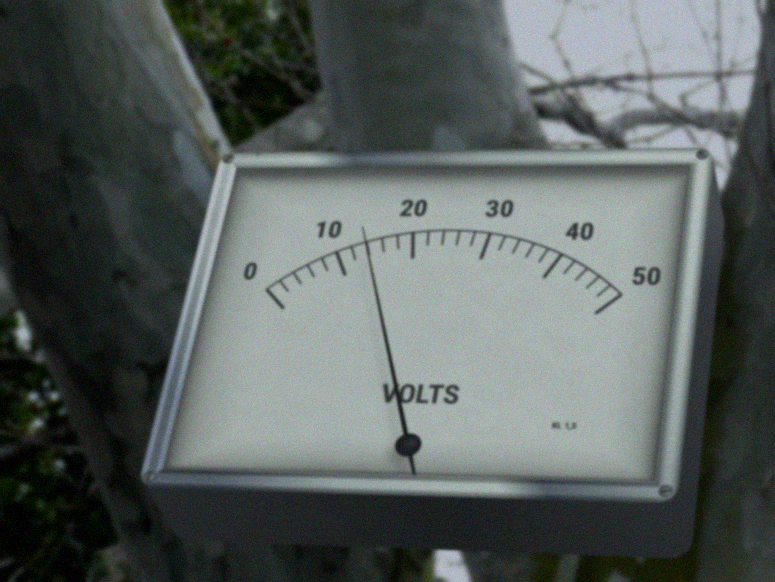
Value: value=14 unit=V
